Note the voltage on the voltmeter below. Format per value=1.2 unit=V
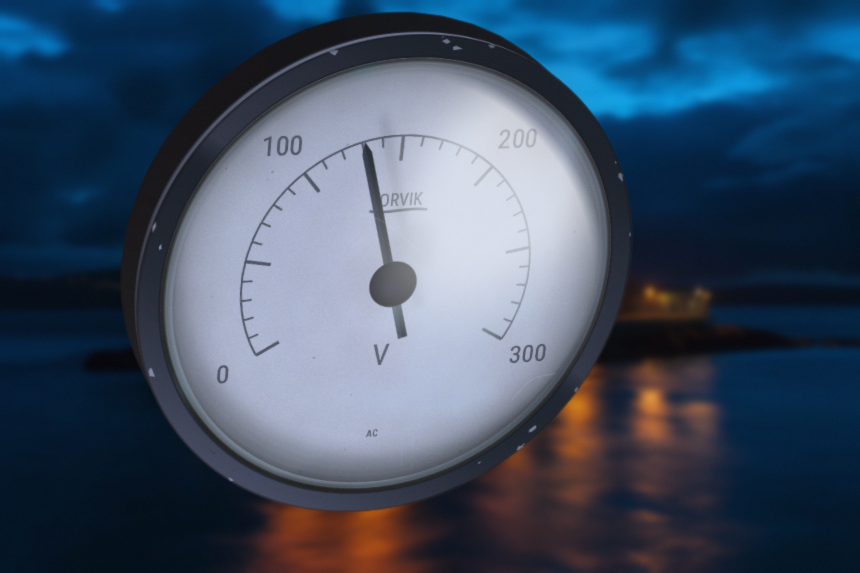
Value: value=130 unit=V
